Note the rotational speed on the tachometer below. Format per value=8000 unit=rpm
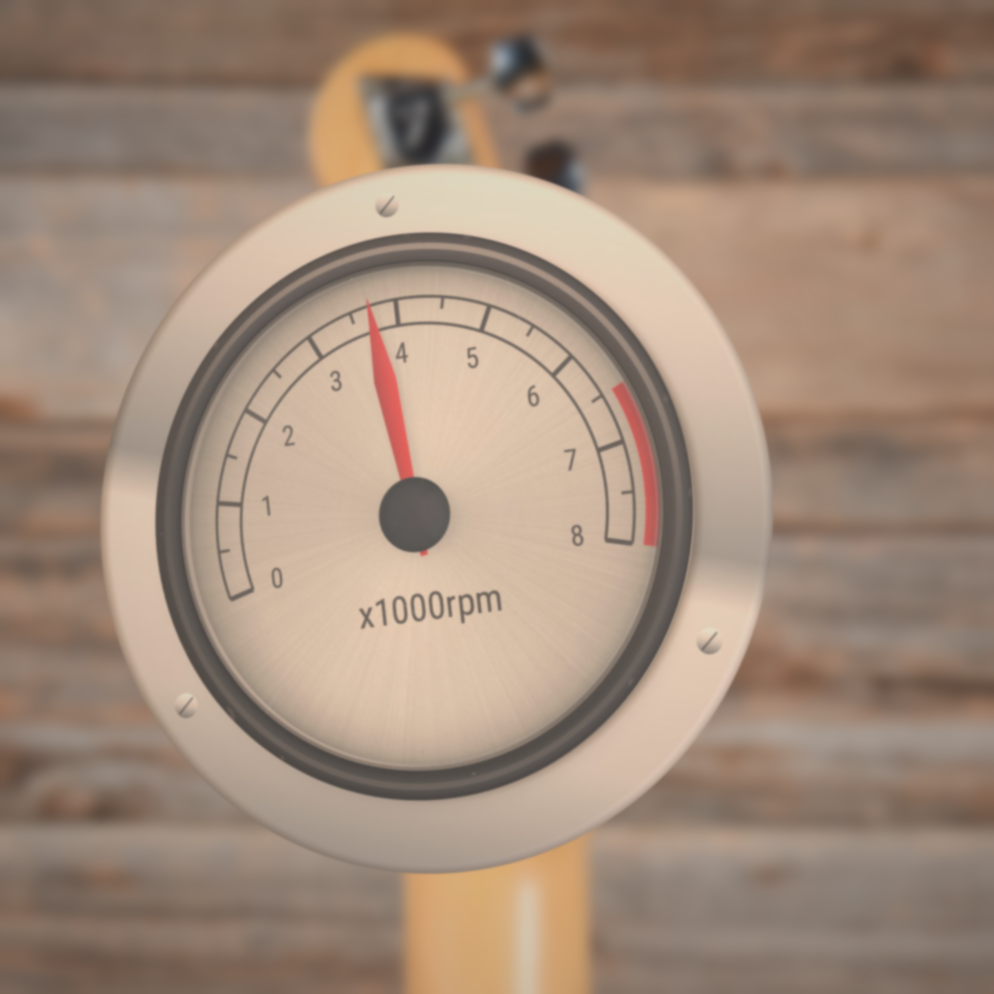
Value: value=3750 unit=rpm
